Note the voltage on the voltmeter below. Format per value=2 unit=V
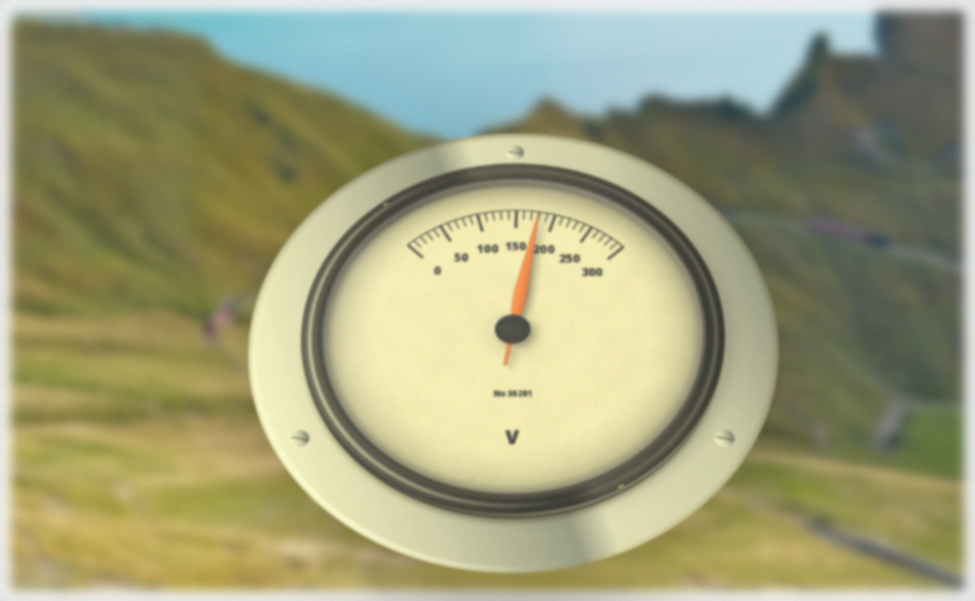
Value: value=180 unit=V
